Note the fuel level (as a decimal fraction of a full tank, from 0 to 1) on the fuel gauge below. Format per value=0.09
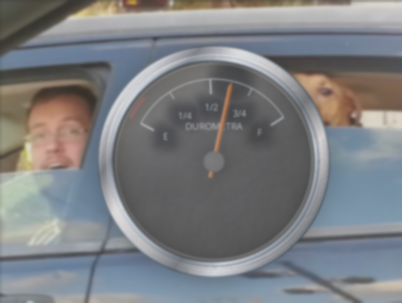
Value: value=0.625
